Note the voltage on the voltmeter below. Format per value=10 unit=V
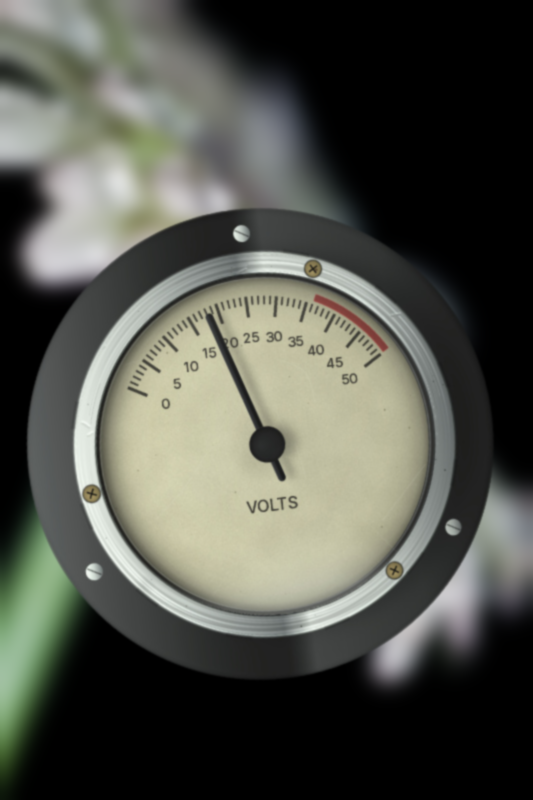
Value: value=18 unit=V
